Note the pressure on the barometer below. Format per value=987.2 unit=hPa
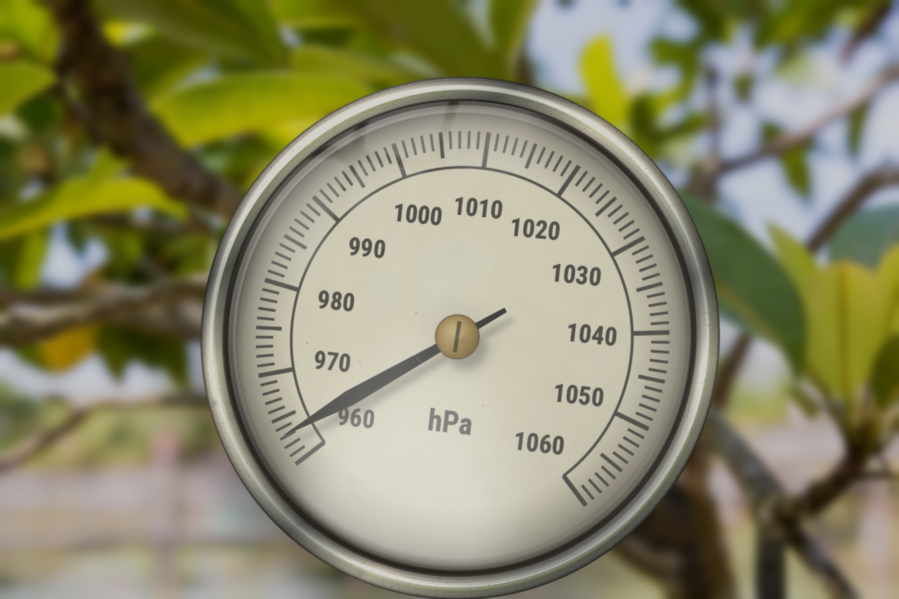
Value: value=963 unit=hPa
